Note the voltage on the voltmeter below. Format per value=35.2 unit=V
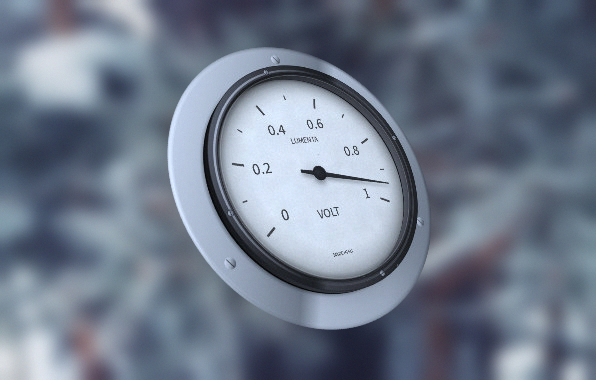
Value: value=0.95 unit=V
